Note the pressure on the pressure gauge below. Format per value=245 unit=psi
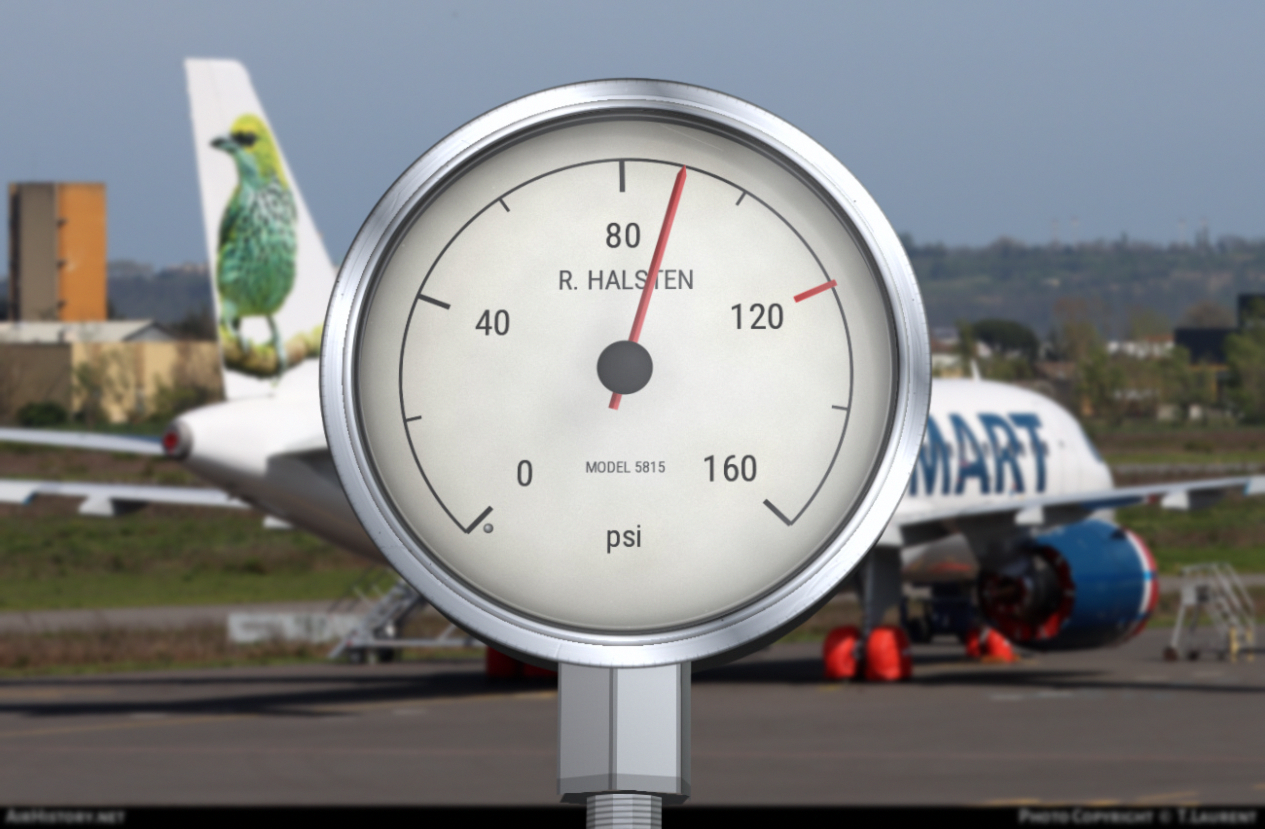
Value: value=90 unit=psi
